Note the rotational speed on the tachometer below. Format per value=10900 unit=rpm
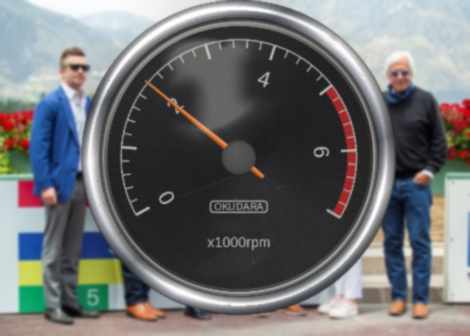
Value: value=2000 unit=rpm
